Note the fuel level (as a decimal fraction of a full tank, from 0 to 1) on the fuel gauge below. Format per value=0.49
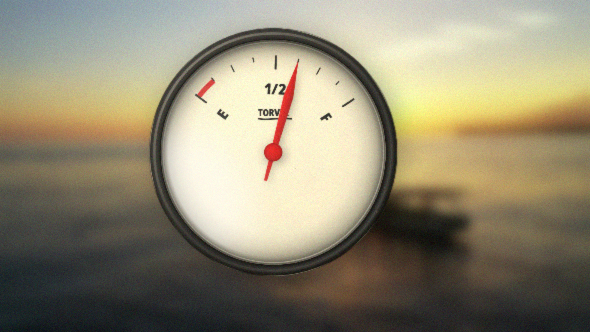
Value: value=0.625
